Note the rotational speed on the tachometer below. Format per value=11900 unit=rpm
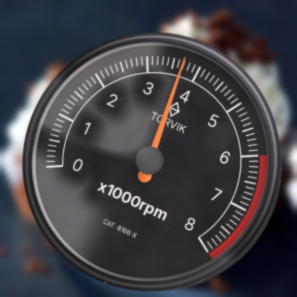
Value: value=3700 unit=rpm
